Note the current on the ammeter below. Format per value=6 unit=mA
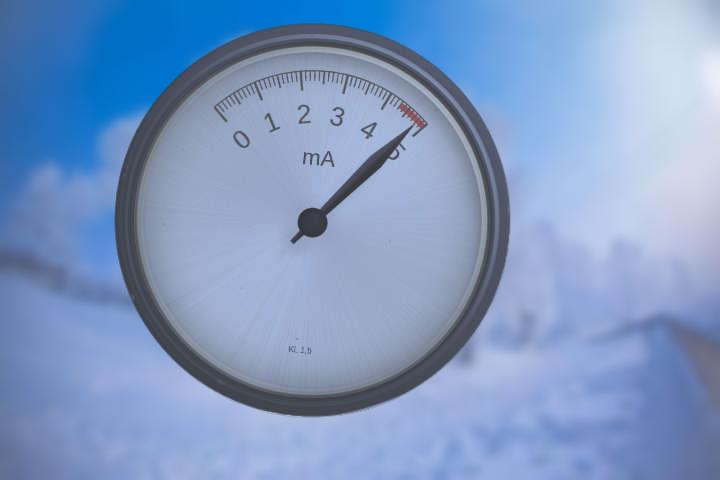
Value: value=4.8 unit=mA
